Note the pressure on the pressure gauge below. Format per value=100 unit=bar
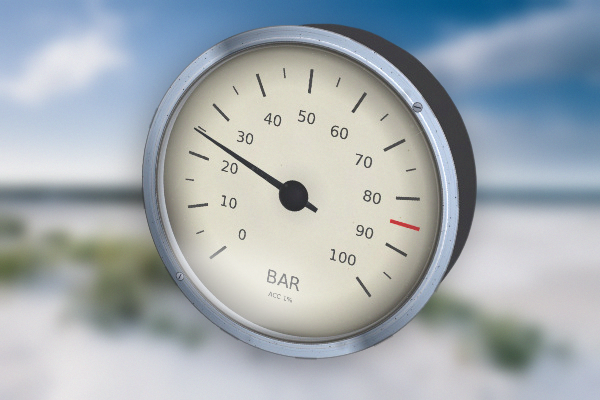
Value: value=25 unit=bar
